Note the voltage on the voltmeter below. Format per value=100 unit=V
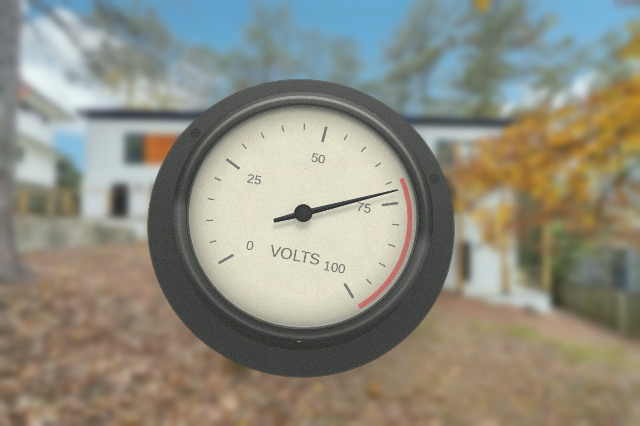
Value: value=72.5 unit=V
